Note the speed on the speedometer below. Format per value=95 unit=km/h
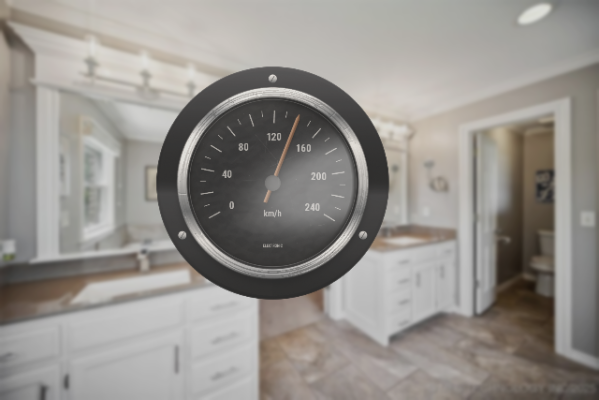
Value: value=140 unit=km/h
